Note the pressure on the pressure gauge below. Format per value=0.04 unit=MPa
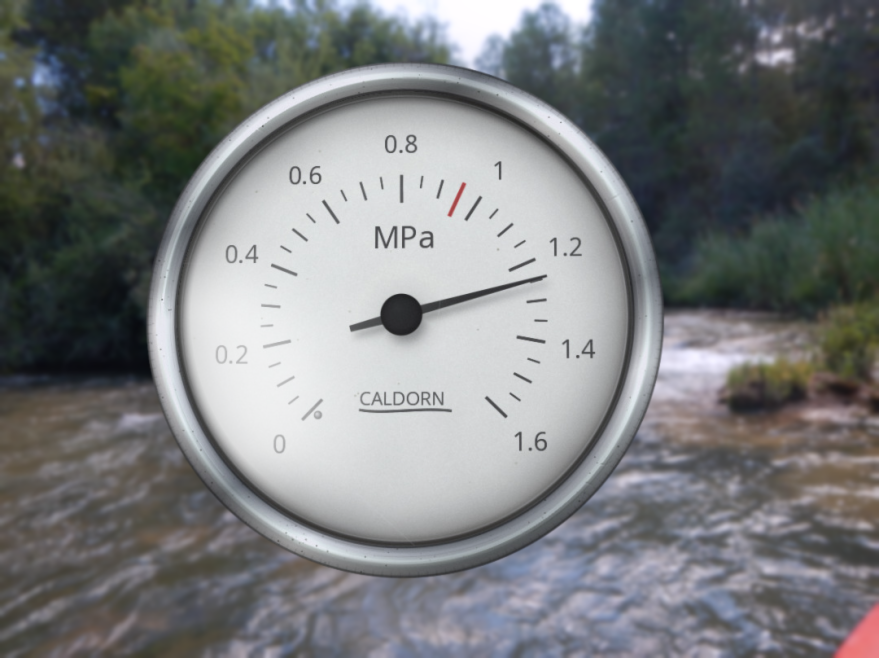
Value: value=1.25 unit=MPa
